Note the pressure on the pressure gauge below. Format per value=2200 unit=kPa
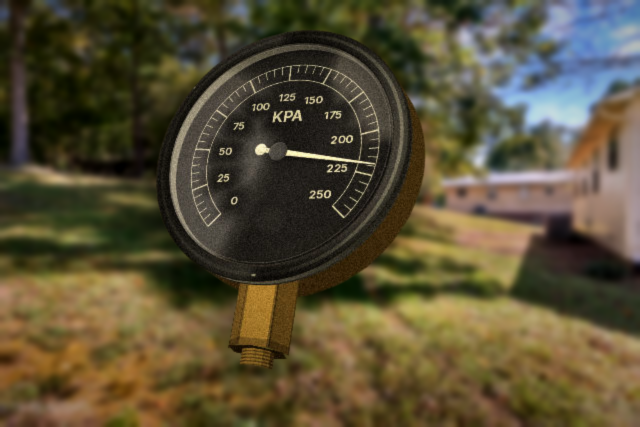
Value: value=220 unit=kPa
